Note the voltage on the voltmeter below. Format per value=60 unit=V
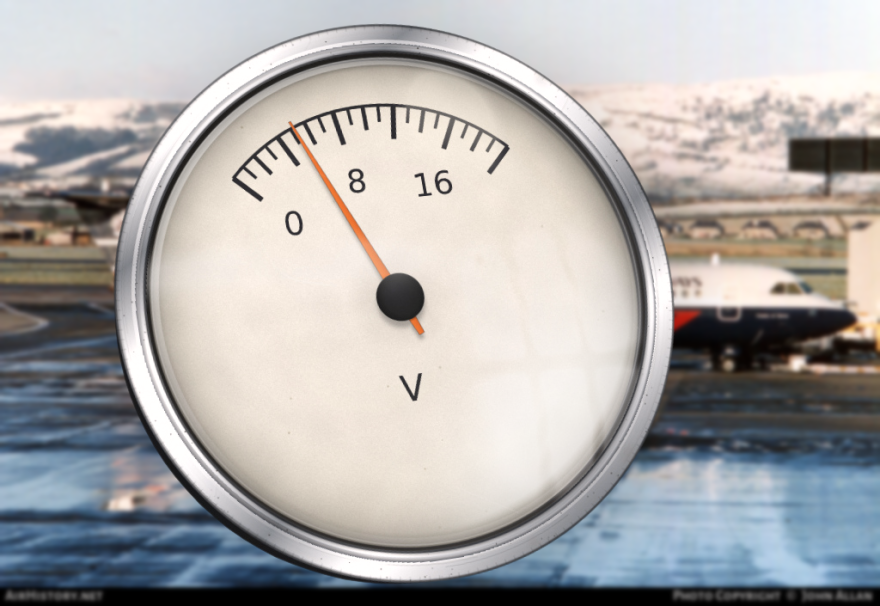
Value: value=5 unit=V
